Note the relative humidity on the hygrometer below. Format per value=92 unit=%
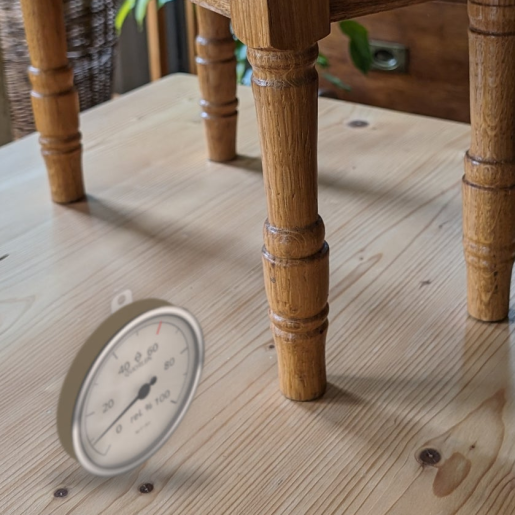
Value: value=10 unit=%
